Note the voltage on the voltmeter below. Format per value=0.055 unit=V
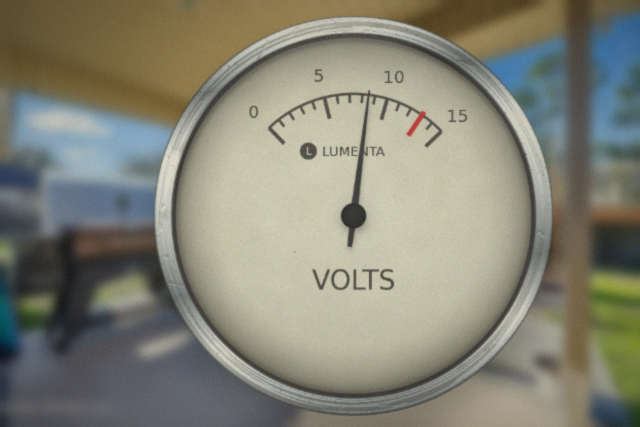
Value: value=8.5 unit=V
